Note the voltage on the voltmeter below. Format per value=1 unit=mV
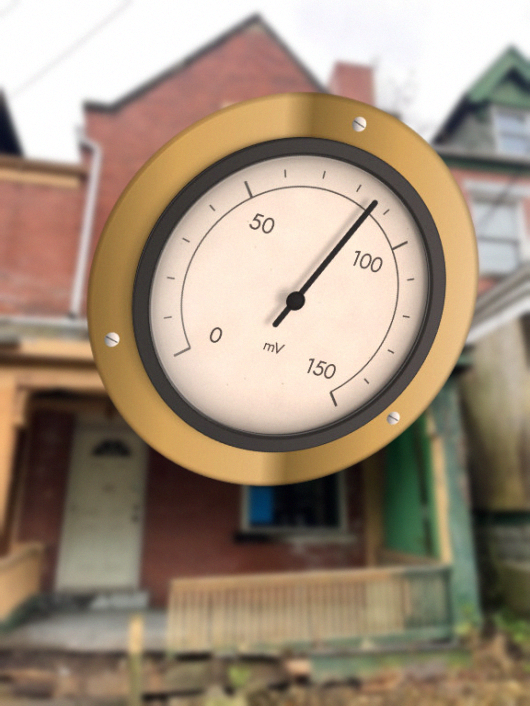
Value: value=85 unit=mV
